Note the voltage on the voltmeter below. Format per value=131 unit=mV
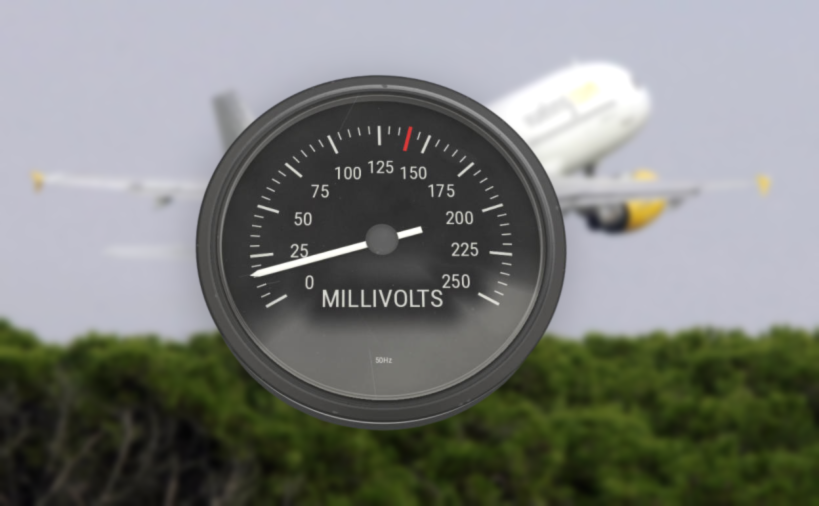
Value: value=15 unit=mV
